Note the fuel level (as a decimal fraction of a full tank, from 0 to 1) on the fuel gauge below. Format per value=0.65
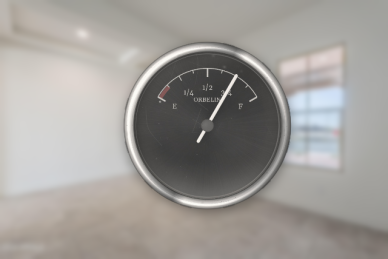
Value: value=0.75
